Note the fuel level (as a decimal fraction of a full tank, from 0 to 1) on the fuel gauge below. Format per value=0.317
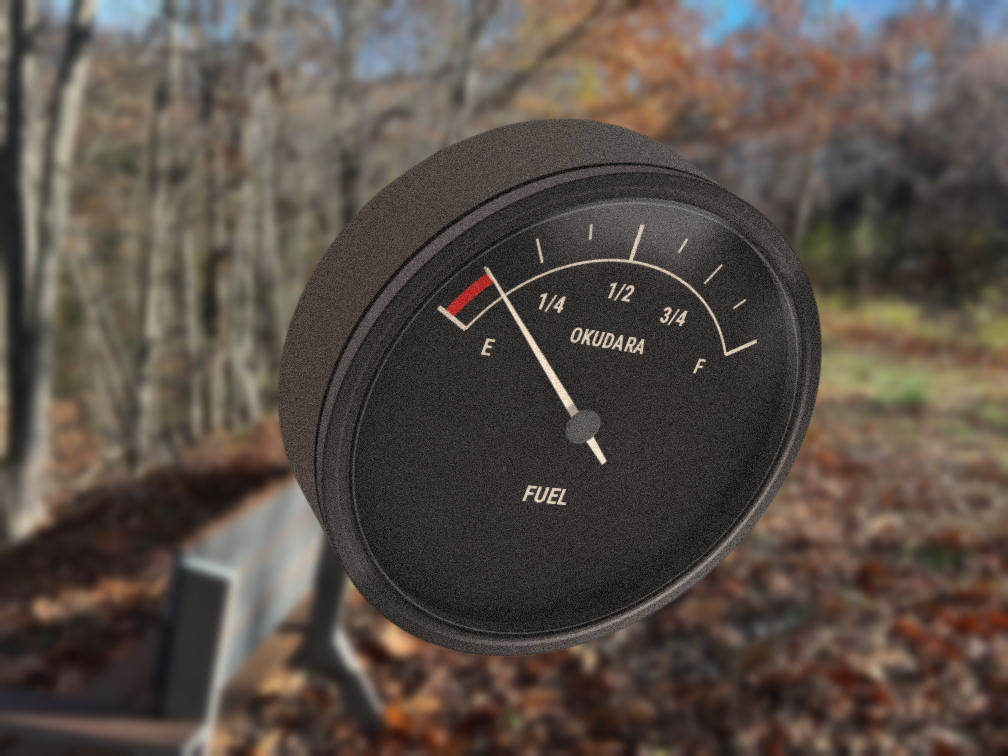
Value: value=0.125
